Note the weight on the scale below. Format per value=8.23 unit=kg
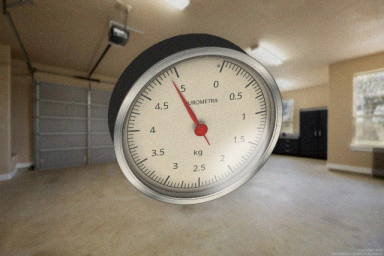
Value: value=4.9 unit=kg
